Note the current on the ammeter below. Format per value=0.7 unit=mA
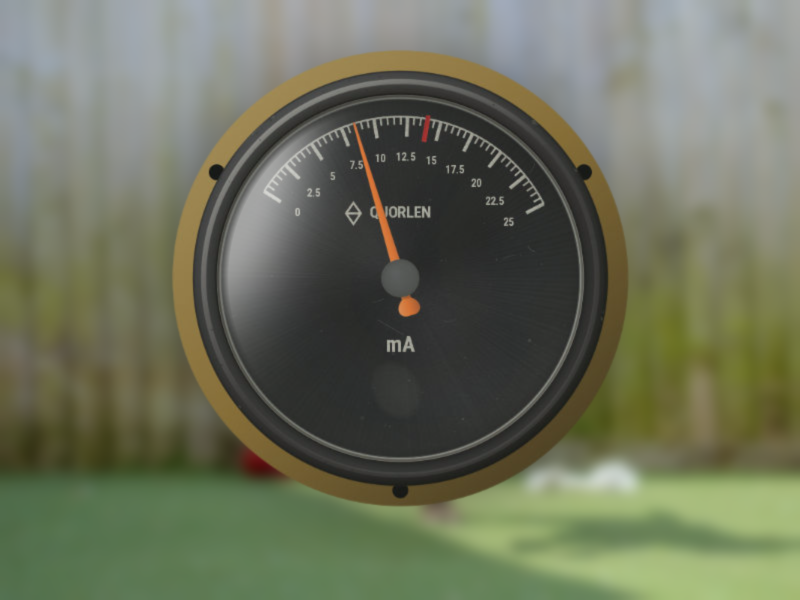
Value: value=8.5 unit=mA
